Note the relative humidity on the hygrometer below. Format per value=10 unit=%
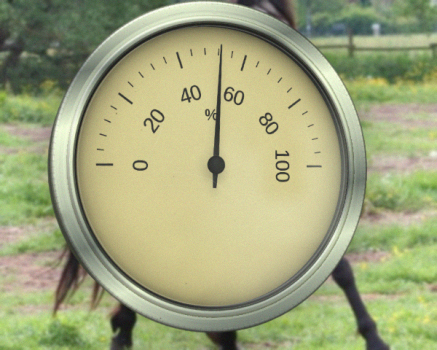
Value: value=52 unit=%
